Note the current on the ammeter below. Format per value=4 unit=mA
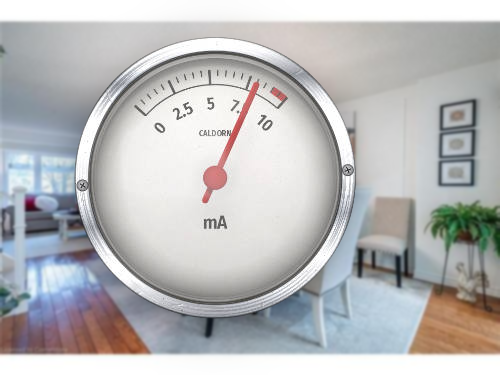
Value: value=8 unit=mA
